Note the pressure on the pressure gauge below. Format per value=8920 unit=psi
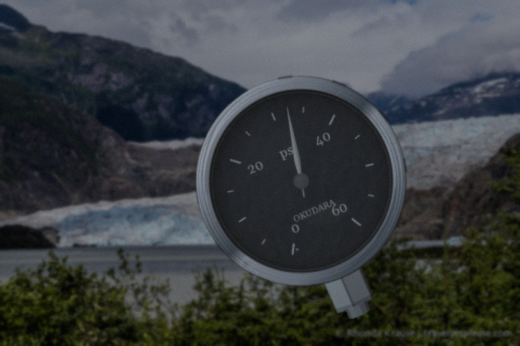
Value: value=32.5 unit=psi
